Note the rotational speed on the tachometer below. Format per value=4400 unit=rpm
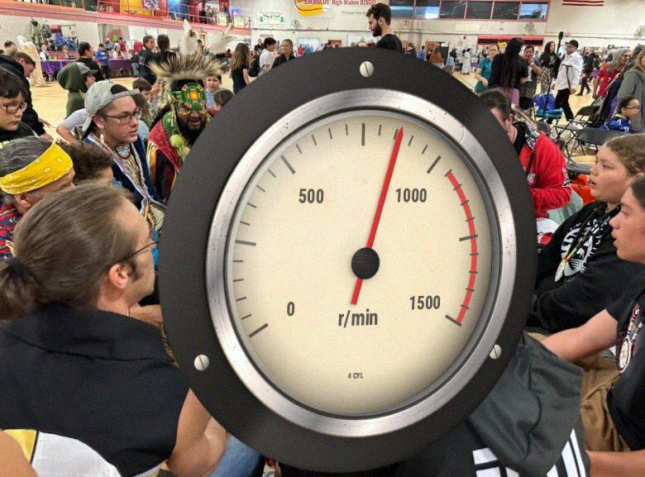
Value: value=850 unit=rpm
